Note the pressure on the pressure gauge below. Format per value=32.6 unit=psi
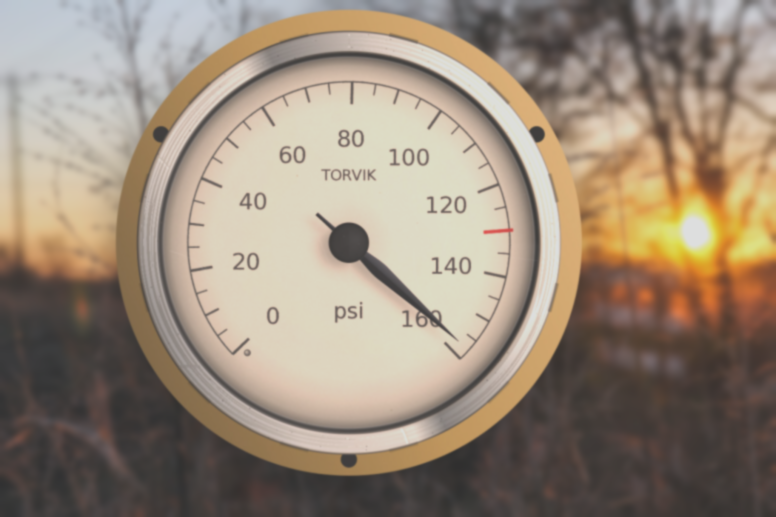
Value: value=157.5 unit=psi
